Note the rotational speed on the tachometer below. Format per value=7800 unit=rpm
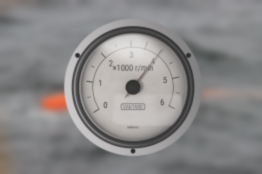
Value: value=4000 unit=rpm
